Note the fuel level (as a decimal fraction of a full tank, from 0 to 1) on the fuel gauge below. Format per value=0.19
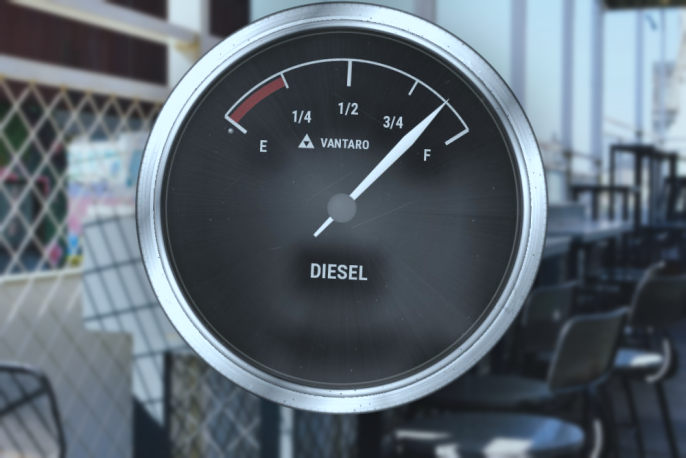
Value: value=0.875
